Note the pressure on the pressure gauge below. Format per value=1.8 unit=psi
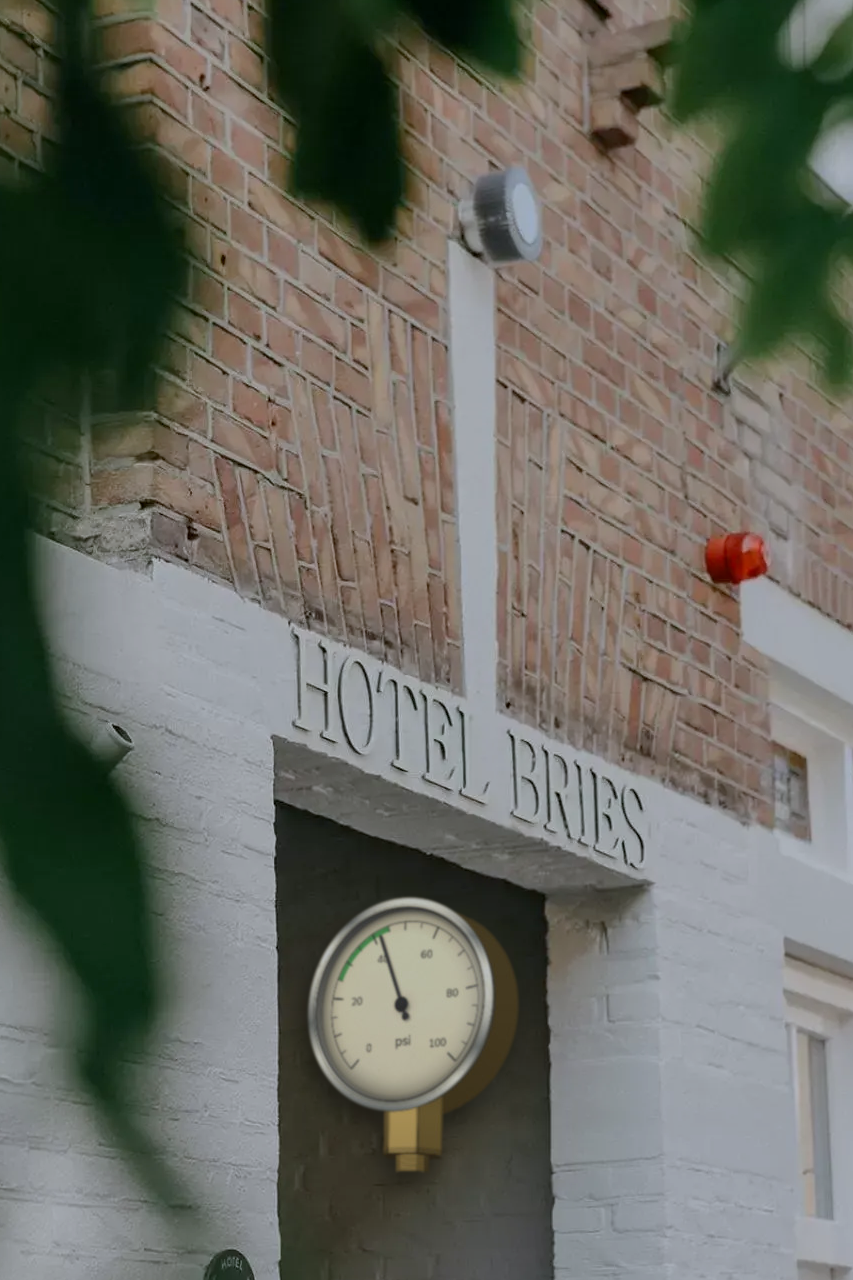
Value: value=42.5 unit=psi
